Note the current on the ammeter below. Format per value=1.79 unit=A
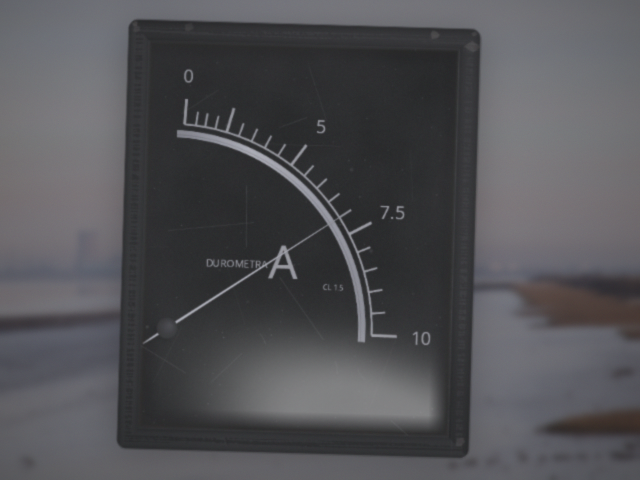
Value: value=7 unit=A
